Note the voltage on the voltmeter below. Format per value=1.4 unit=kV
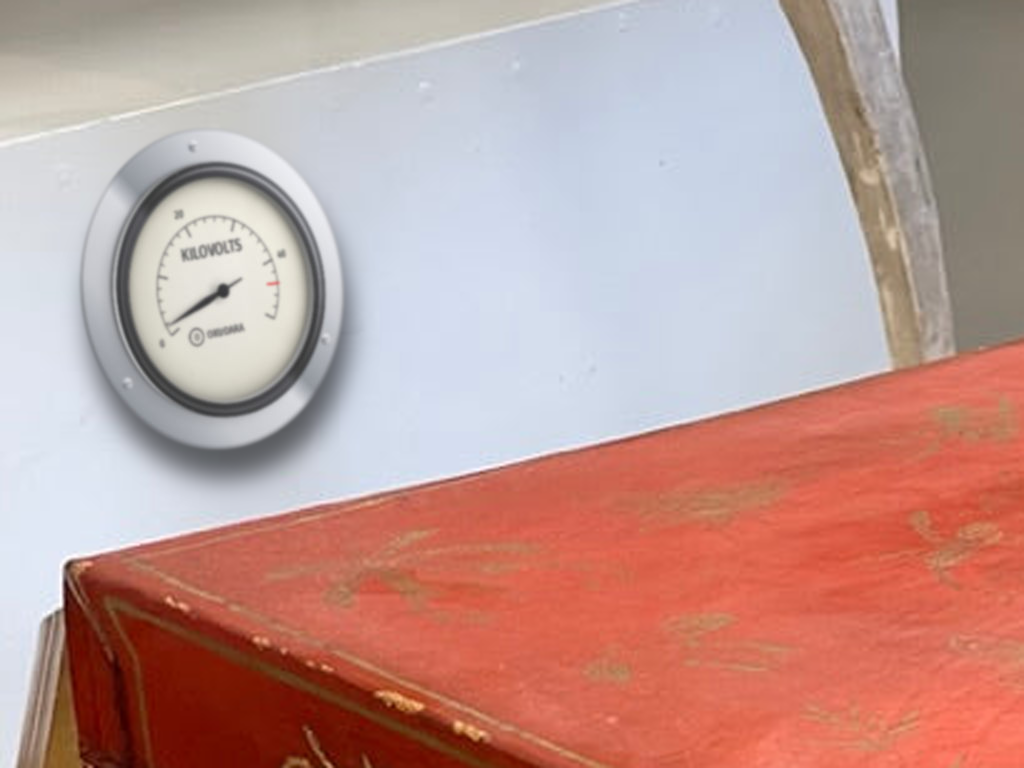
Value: value=2 unit=kV
